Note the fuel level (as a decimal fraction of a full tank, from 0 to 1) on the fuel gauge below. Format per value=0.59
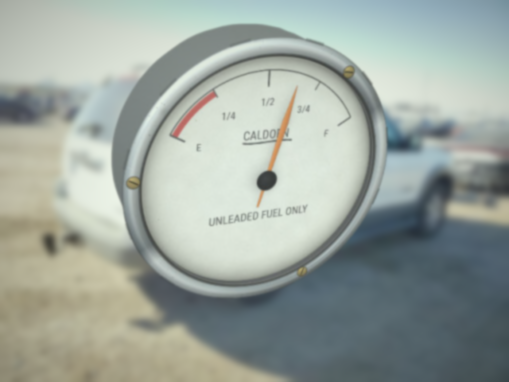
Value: value=0.625
